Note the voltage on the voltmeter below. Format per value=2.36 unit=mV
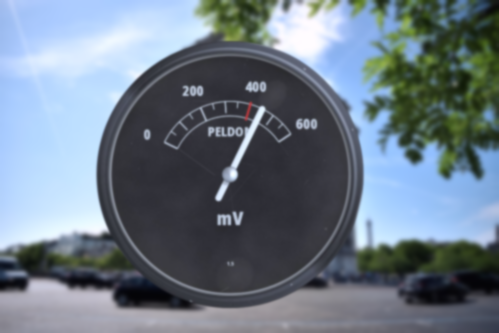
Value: value=450 unit=mV
